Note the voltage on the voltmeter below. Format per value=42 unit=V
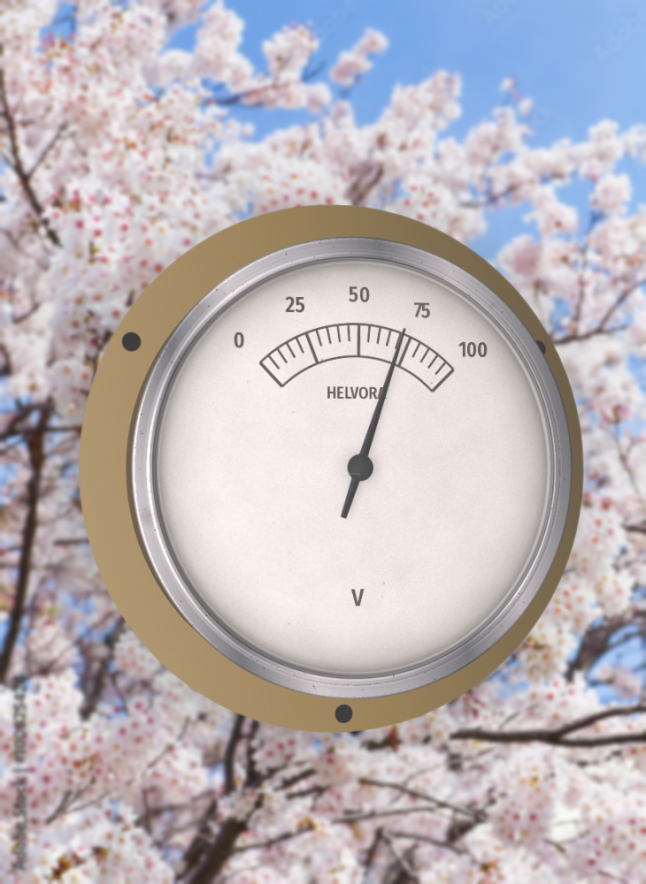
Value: value=70 unit=V
